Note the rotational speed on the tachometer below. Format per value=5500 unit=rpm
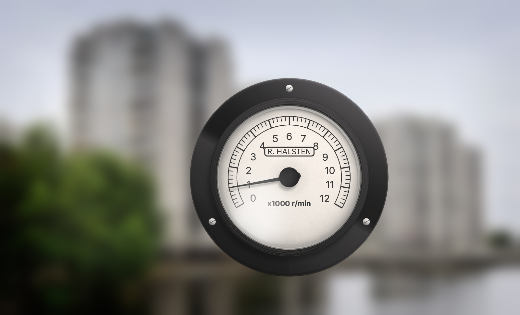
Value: value=1000 unit=rpm
